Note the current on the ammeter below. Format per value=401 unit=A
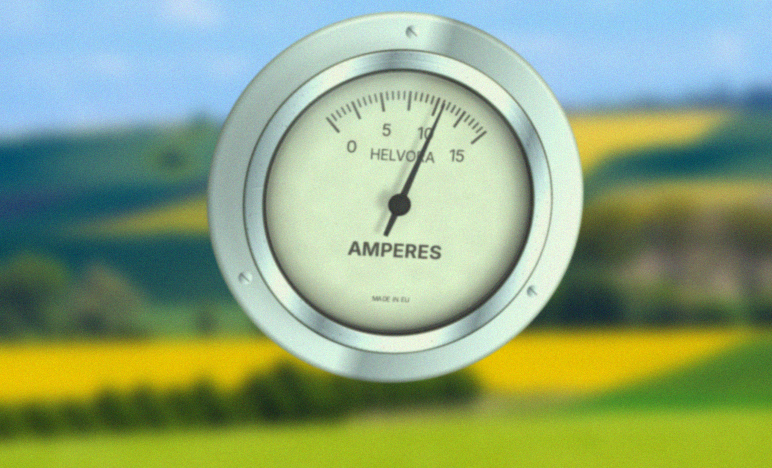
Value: value=10.5 unit=A
